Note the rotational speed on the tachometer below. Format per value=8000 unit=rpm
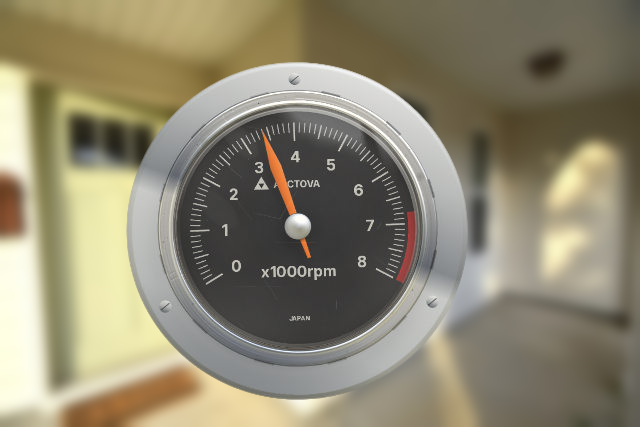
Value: value=3400 unit=rpm
